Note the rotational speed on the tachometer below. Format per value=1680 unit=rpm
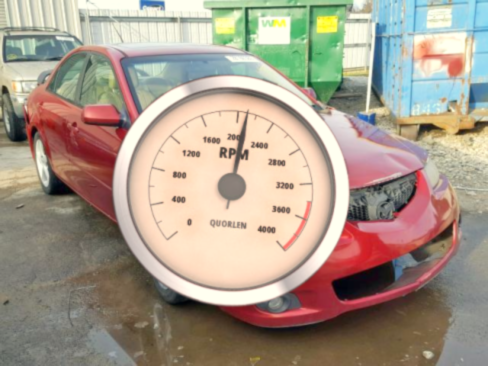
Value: value=2100 unit=rpm
